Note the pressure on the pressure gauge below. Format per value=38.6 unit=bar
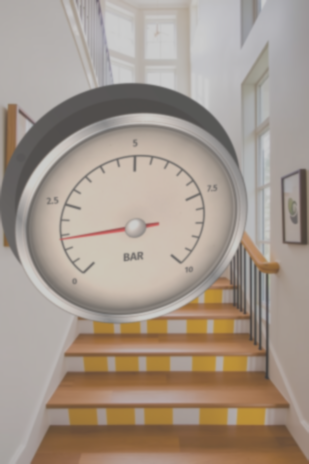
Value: value=1.5 unit=bar
